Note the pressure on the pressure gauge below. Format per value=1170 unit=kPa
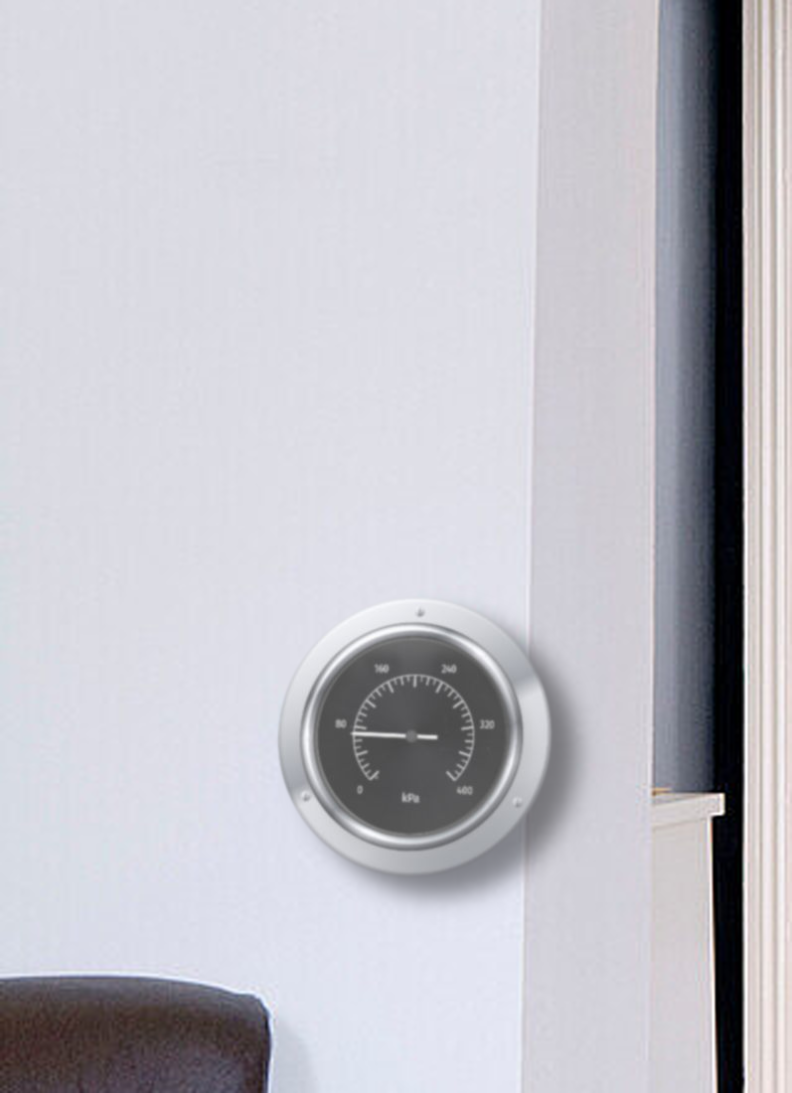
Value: value=70 unit=kPa
